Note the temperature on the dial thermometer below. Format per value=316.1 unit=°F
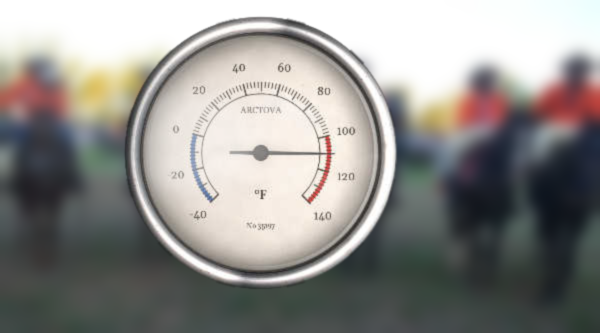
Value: value=110 unit=°F
